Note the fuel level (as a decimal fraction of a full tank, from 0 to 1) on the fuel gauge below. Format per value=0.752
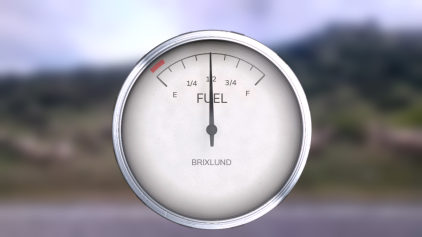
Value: value=0.5
